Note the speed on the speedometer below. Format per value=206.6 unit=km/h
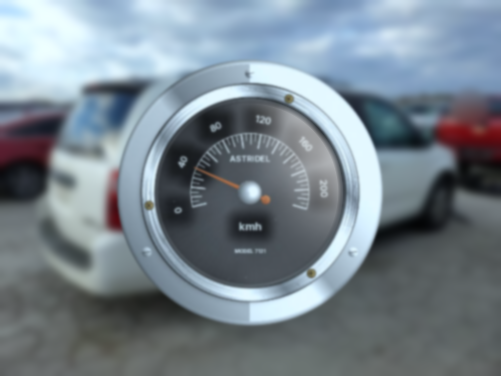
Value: value=40 unit=km/h
